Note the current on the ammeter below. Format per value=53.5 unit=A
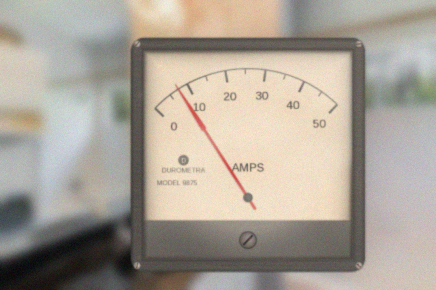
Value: value=7.5 unit=A
